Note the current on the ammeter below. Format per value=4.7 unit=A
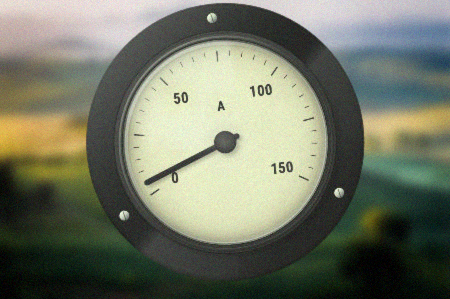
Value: value=5 unit=A
